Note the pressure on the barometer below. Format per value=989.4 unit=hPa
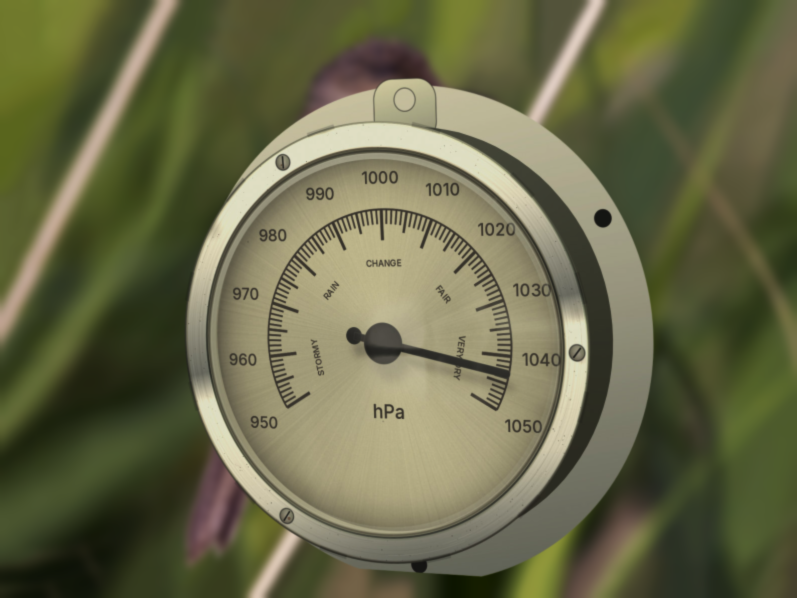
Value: value=1043 unit=hPa
